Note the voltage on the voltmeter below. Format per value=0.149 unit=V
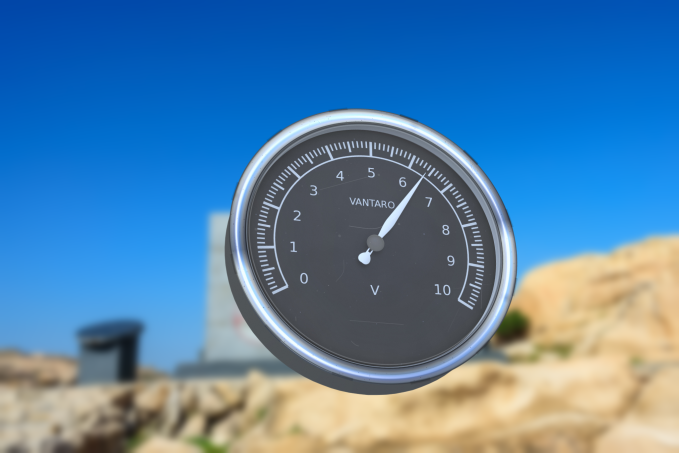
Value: value=6.4 unit=V
